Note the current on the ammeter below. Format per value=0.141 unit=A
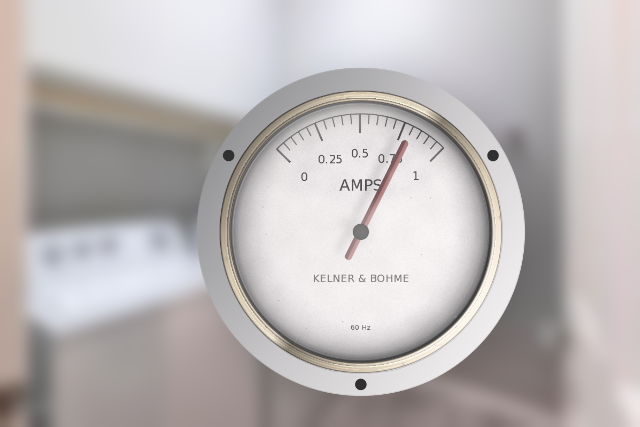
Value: value=0.8 unit=A
